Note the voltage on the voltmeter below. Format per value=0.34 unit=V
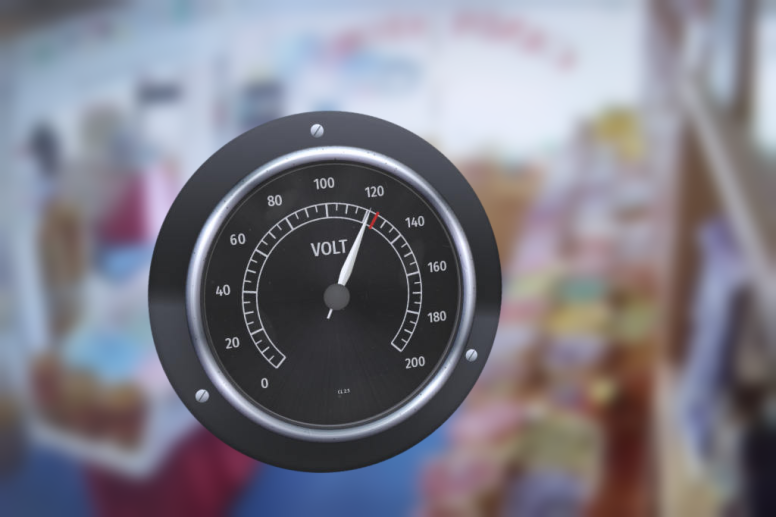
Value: value=120 unit=V
